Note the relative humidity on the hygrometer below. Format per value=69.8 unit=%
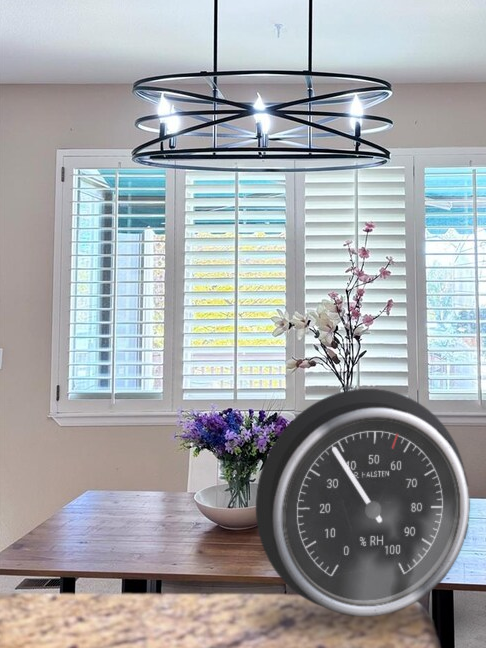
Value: value=38 unit=%
